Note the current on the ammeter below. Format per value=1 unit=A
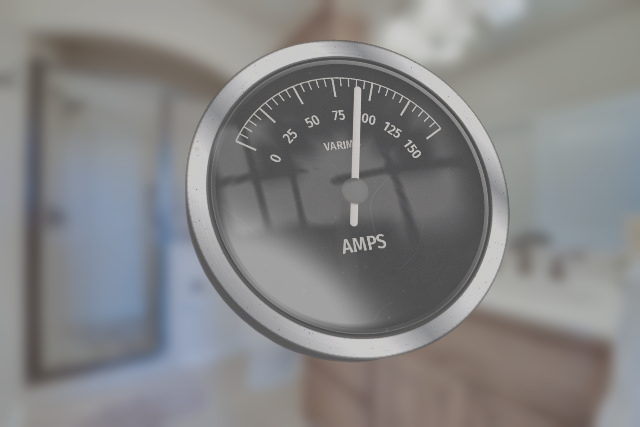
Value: value=90 unit=A
